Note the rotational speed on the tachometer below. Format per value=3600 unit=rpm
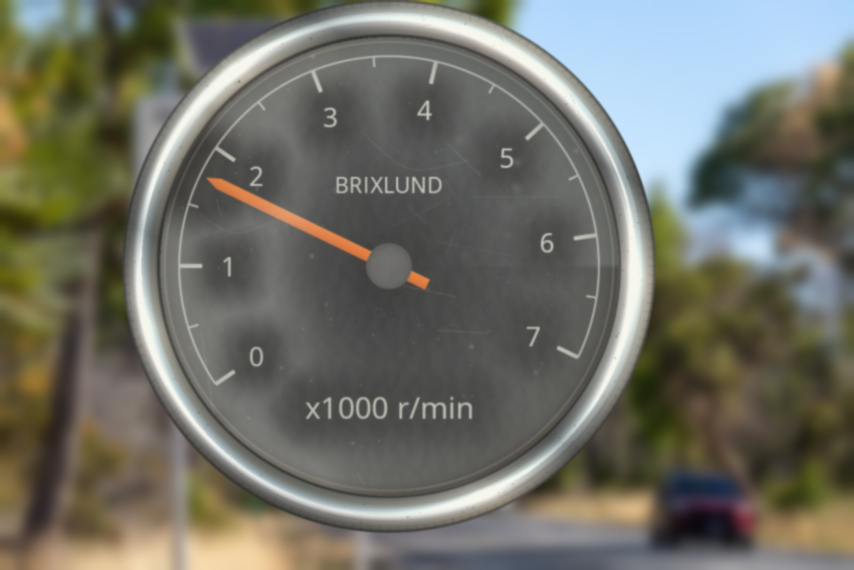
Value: value=1750 unit=rpm
